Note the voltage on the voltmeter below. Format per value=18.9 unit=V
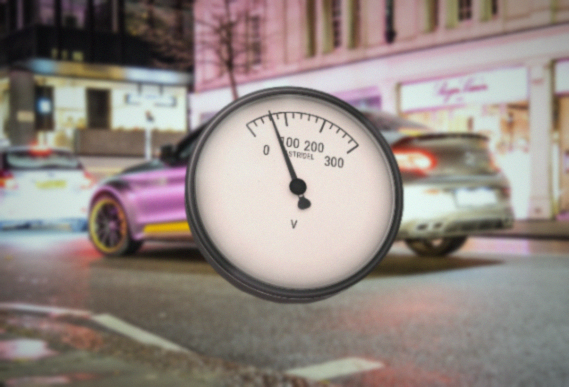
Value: value=60 unit=V
